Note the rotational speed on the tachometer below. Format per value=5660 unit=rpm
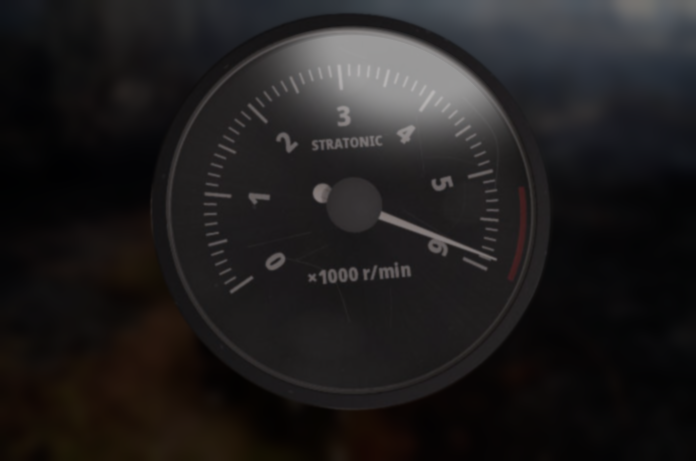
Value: value=5900 unit=rpm
